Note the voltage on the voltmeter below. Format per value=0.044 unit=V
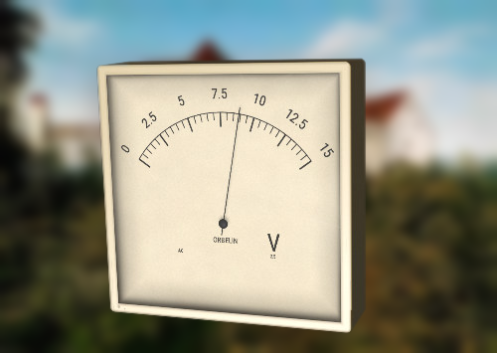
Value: value=9 unit=V
